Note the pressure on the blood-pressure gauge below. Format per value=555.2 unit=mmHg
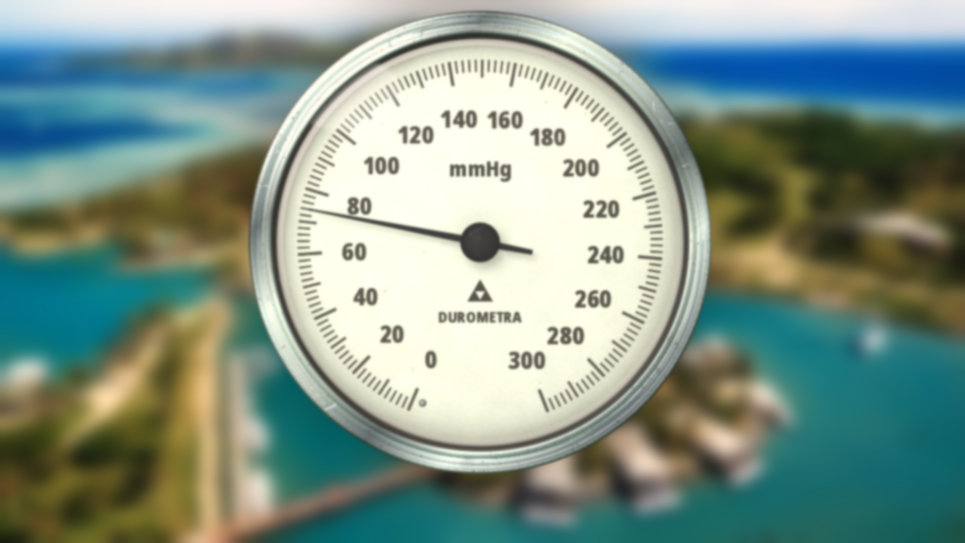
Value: value=74 unit=mmHg
